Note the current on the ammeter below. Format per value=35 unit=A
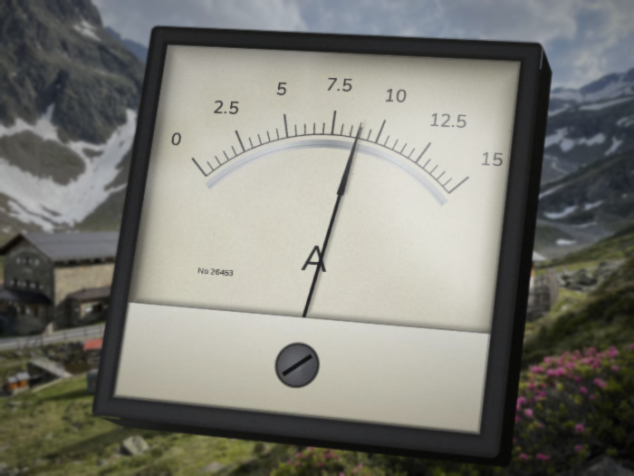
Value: value=9 unit=A
